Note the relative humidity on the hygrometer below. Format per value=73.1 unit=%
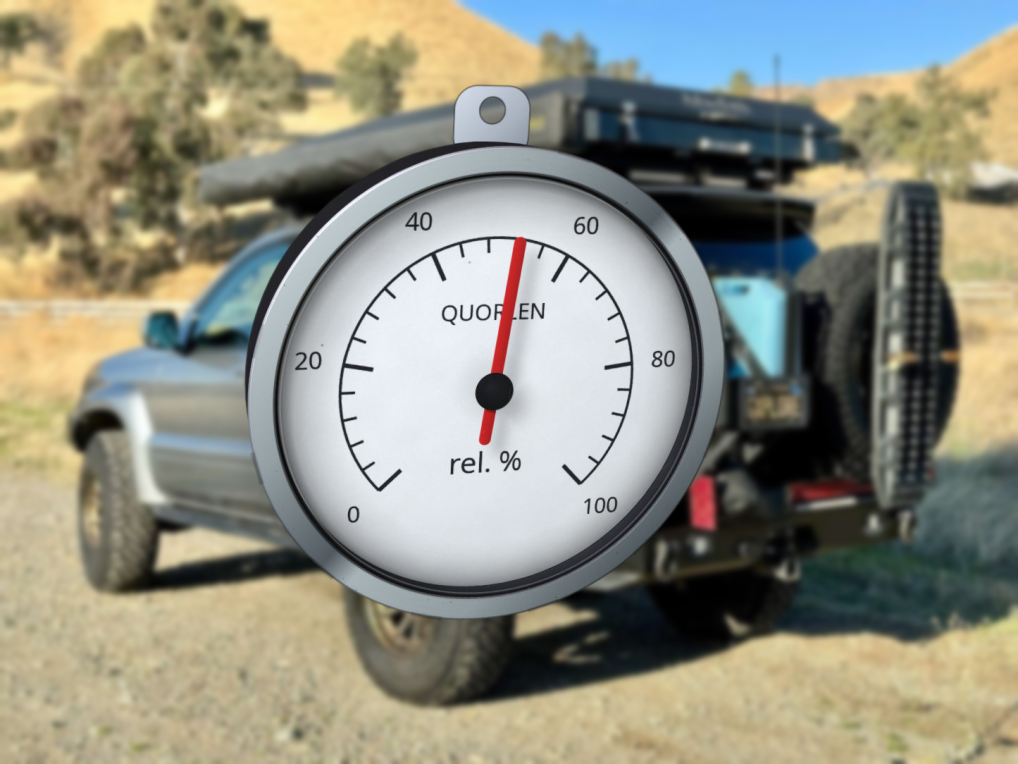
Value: value=52 unit=%
